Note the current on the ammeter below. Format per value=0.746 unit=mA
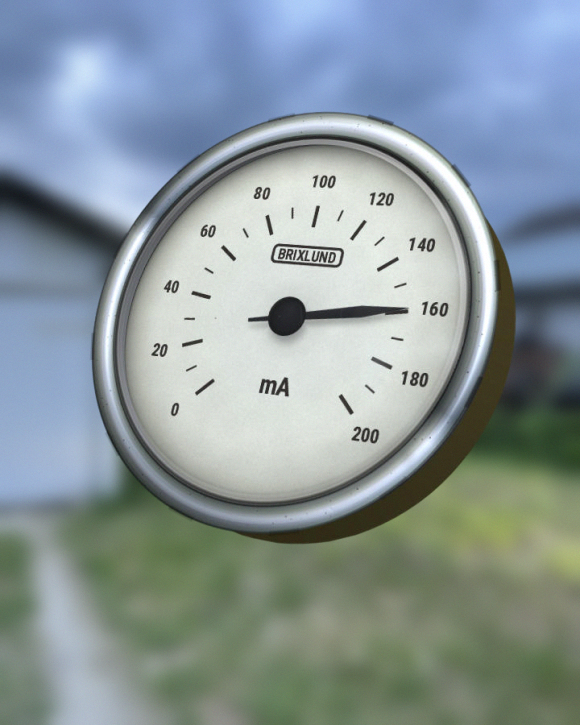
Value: value=160 unit=mA
